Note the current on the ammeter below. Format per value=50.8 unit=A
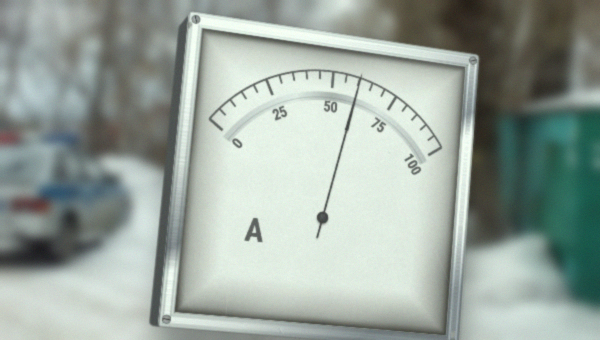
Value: value=60 unit=A
